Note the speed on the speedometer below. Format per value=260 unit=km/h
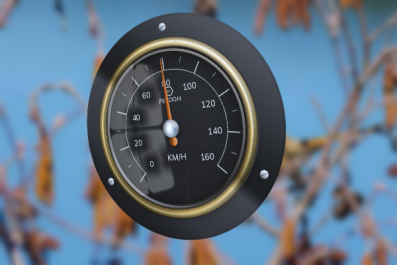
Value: value=80 unit=km/h
